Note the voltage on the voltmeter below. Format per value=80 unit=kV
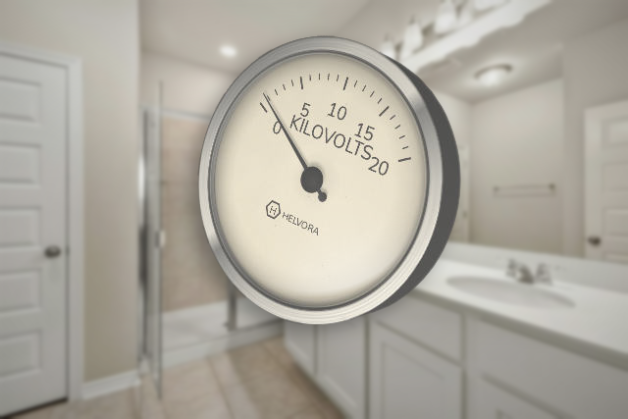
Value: value=1 unit=kV
